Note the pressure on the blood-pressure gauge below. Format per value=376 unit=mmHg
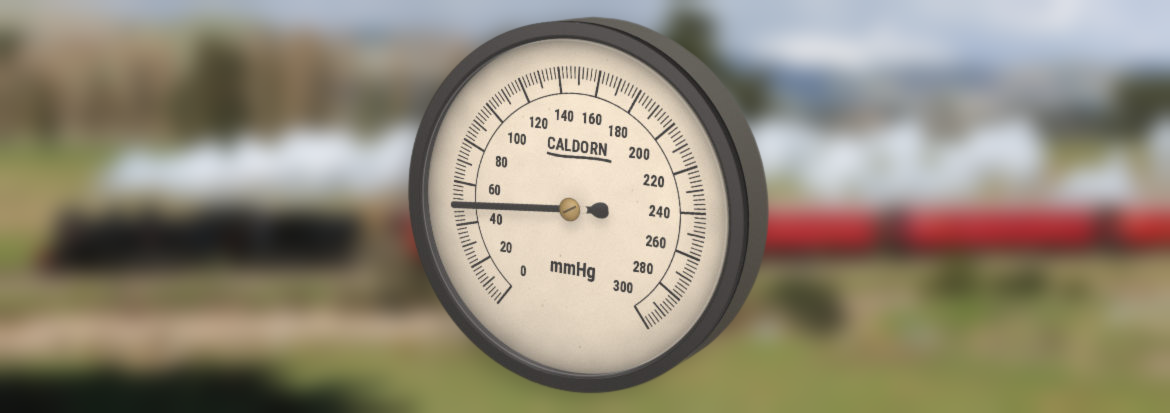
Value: value=50 unit=mmHg
